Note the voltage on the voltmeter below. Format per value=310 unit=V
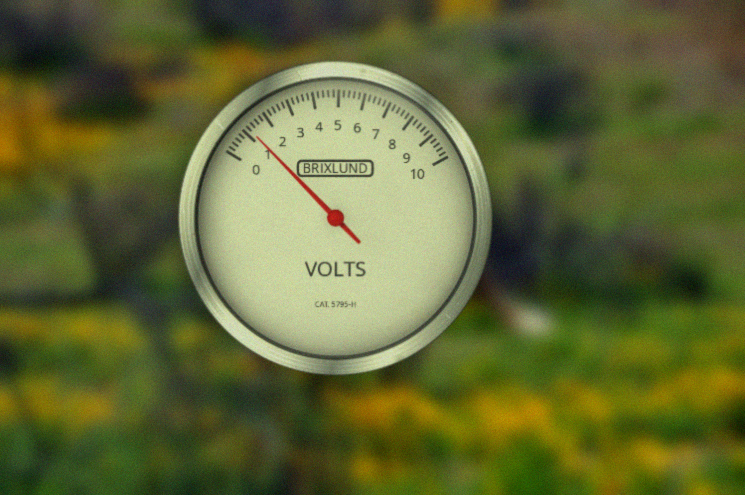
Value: value=1.2 unit=V
